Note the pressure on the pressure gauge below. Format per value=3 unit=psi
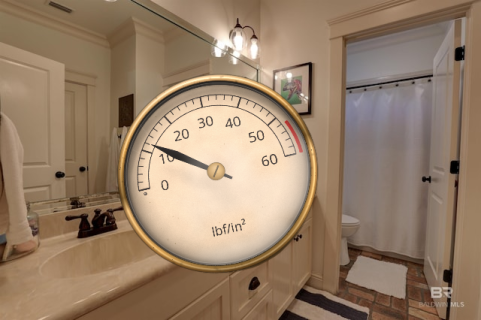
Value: value=12 unit=psi
